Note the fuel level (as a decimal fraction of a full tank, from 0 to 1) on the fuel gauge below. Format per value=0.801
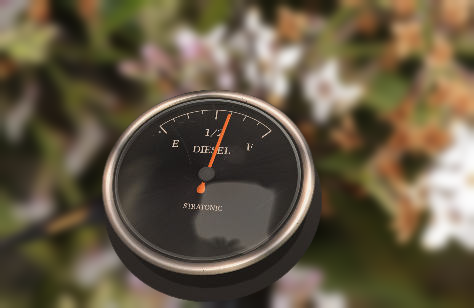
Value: value=0.625
